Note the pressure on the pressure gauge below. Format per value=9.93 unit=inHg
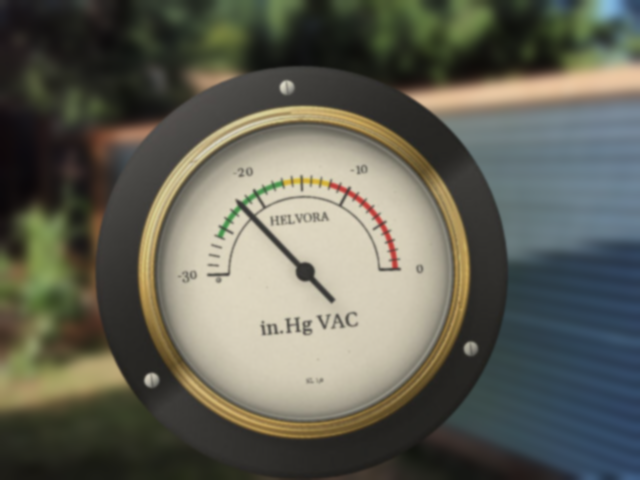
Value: value=-22 unit=inHg
